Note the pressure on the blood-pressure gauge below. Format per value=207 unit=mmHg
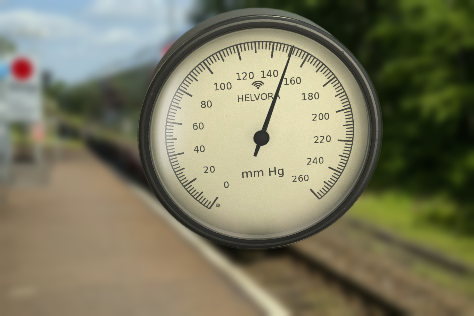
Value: value=150 unit=mmHg
